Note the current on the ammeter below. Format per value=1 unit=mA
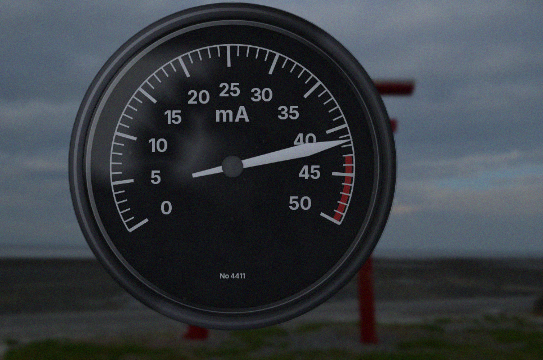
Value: value=41.5 unit=mA
